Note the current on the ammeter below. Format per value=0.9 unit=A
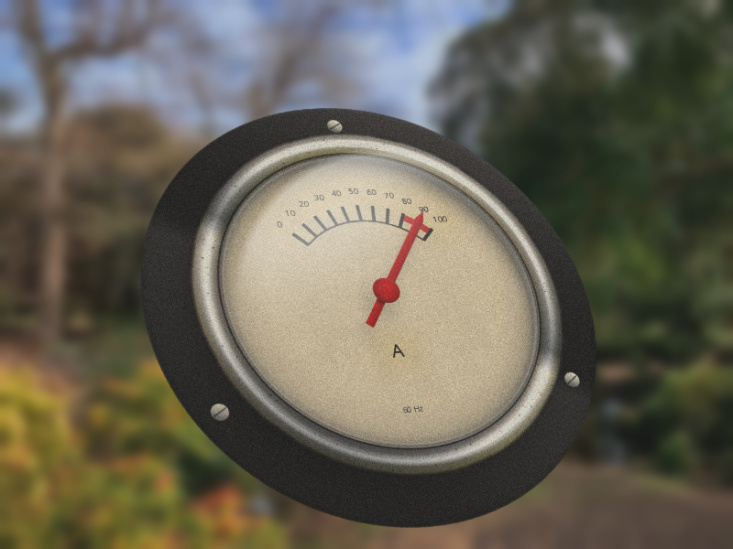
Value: value=90 unit=A
